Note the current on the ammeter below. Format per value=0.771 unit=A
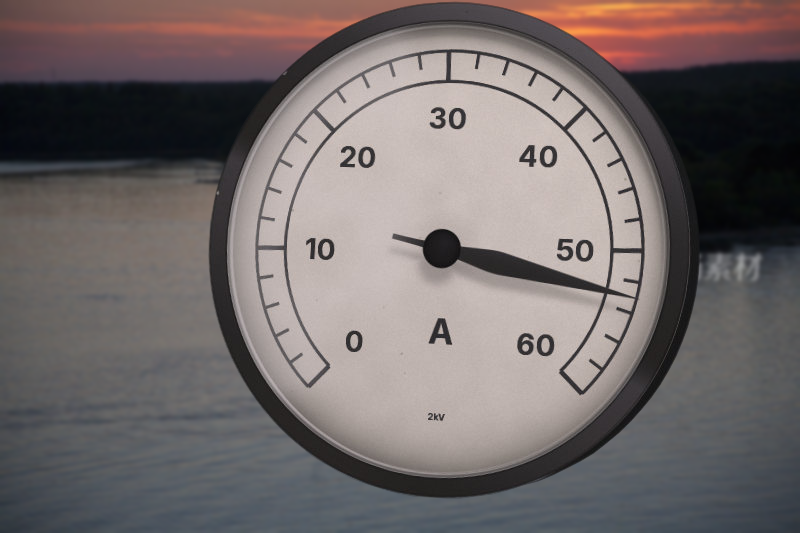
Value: value=53 unit=A
